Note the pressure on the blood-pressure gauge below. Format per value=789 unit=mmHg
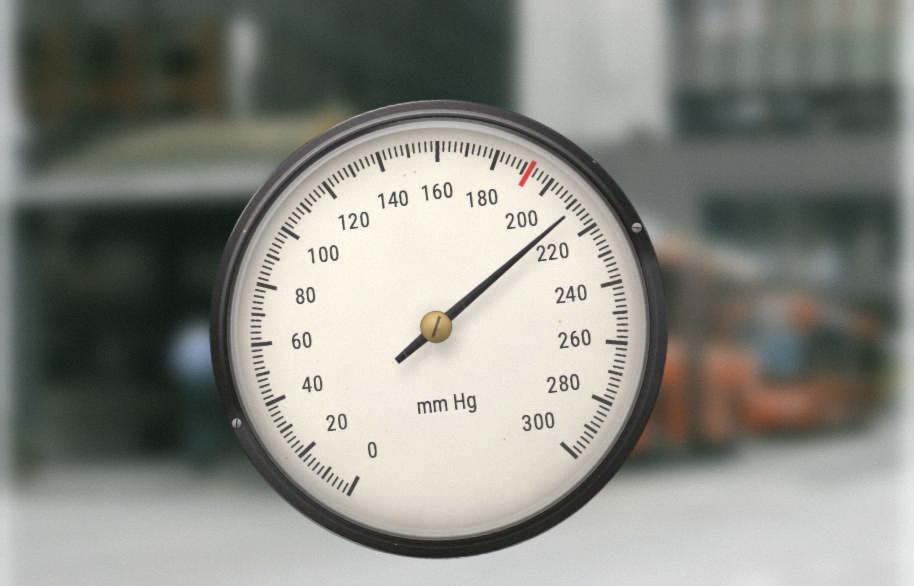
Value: value=212 unit=mmHg
